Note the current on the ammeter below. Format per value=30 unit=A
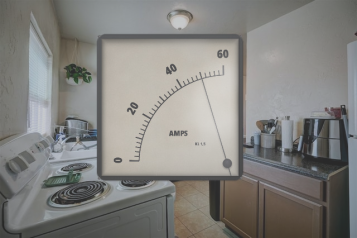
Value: value=50 unit=A
